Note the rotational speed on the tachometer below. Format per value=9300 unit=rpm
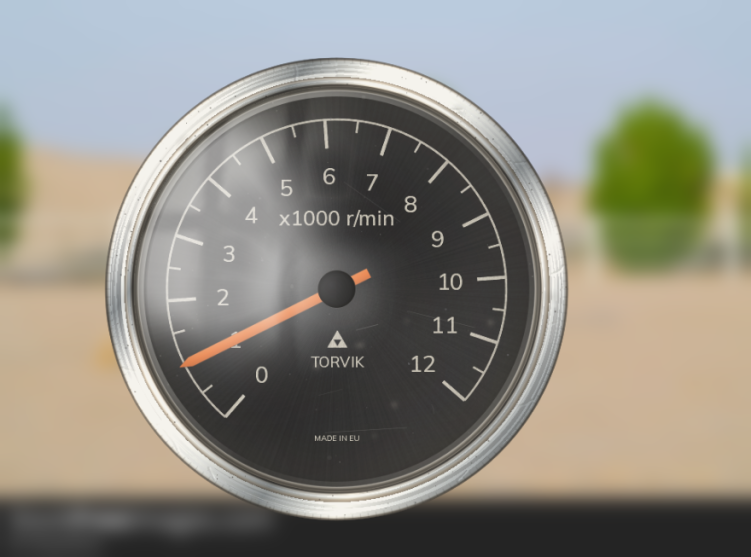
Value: value=1000 unit=rpm
